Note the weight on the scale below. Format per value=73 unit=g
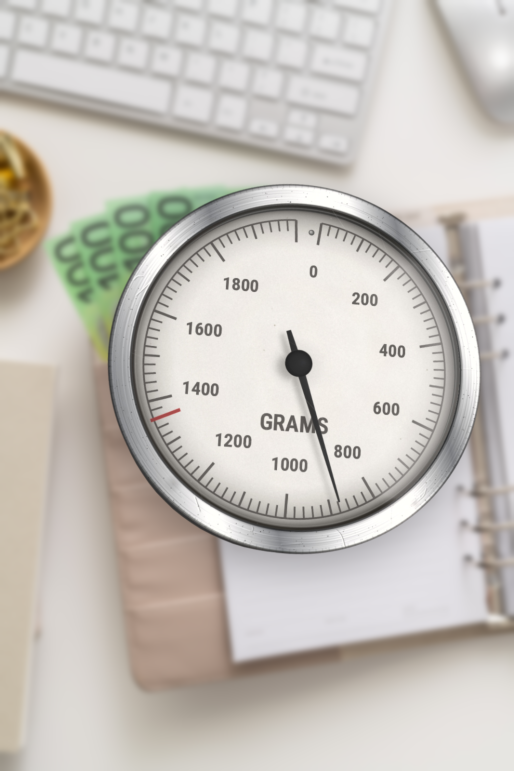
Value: value=880 unit=g
